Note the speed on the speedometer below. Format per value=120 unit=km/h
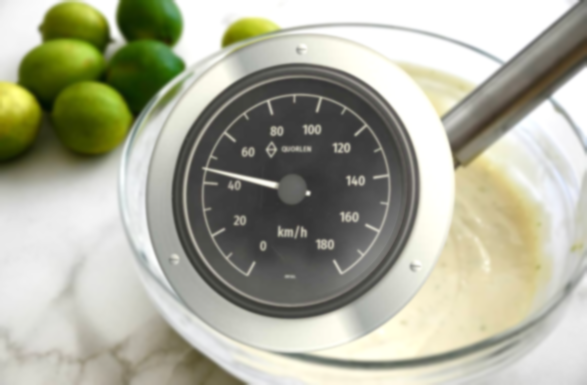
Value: value=45 unit=km/h
